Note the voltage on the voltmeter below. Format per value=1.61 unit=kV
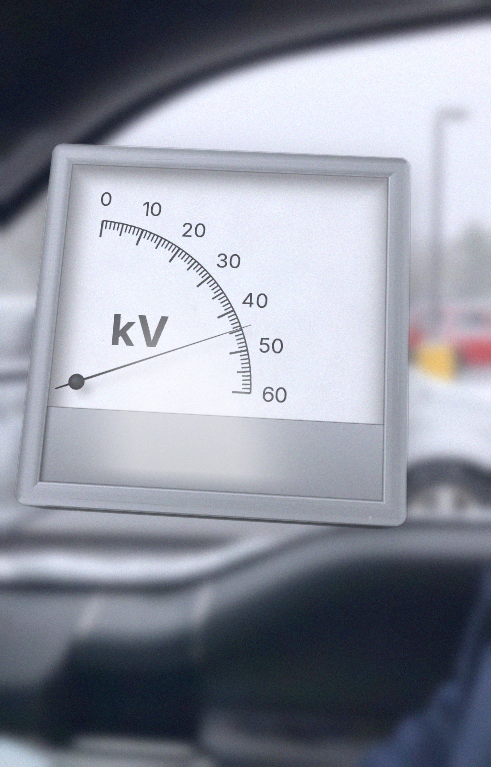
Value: value=45 unit=kV
